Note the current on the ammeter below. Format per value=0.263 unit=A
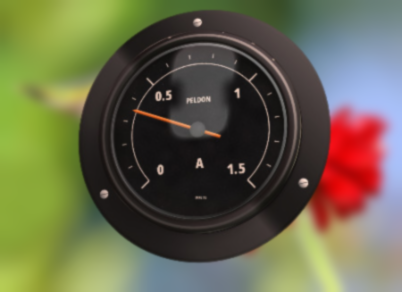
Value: value=0.35 unit=A
